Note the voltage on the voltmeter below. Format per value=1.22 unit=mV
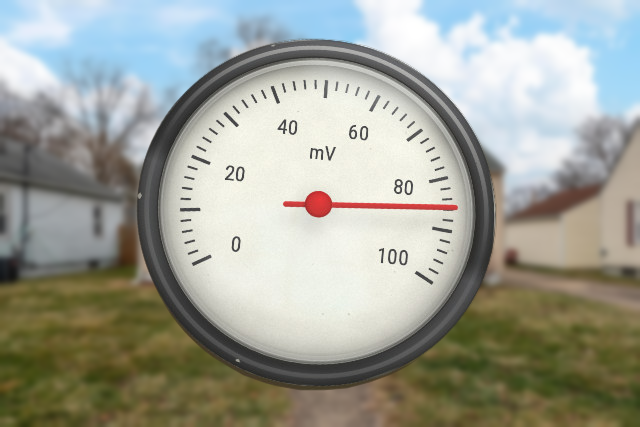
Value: value=86 unit=mV
